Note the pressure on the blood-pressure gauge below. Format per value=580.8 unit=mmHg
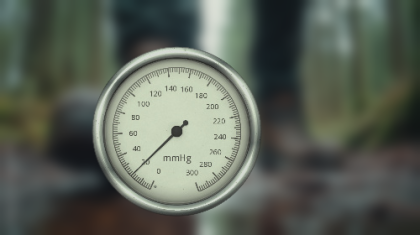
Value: value=20 unit=mmHg
